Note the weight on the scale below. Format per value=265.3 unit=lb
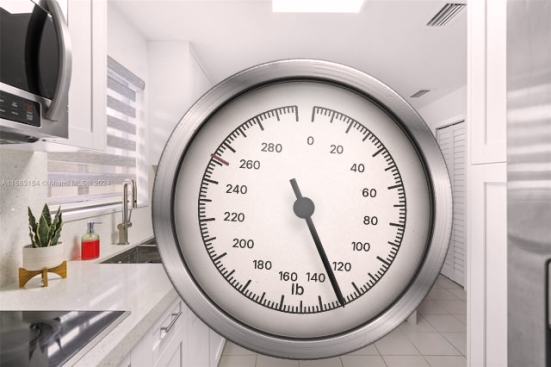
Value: value=130 unit=lb
